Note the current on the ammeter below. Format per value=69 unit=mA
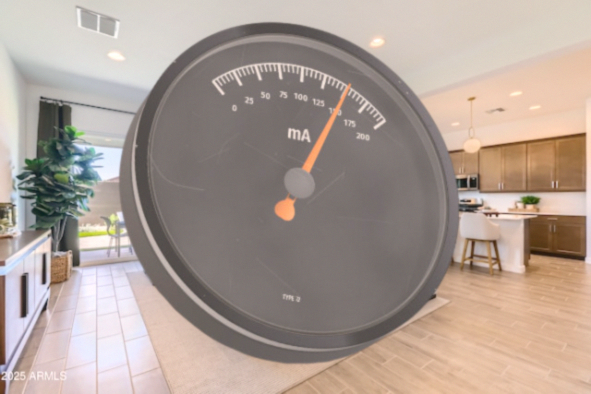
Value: value=150 unit=mA
